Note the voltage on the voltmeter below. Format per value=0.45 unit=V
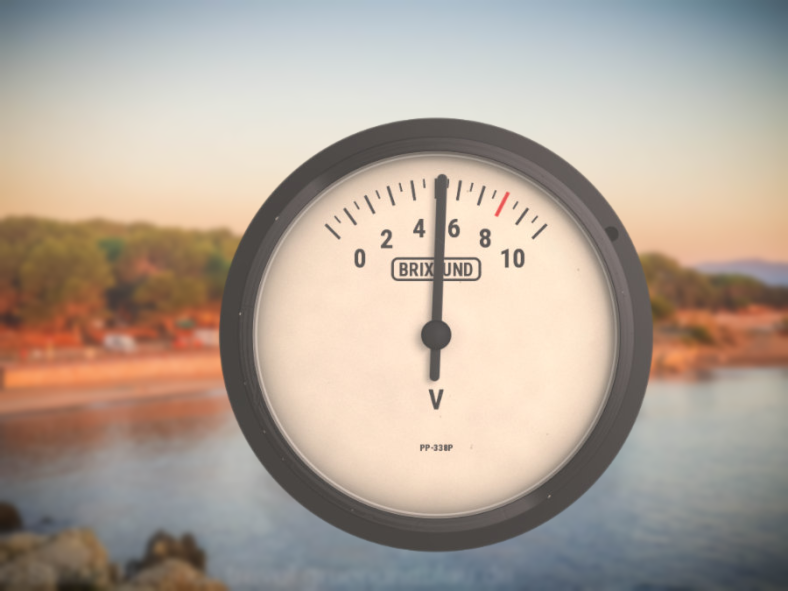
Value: value=5.25 unit=V
